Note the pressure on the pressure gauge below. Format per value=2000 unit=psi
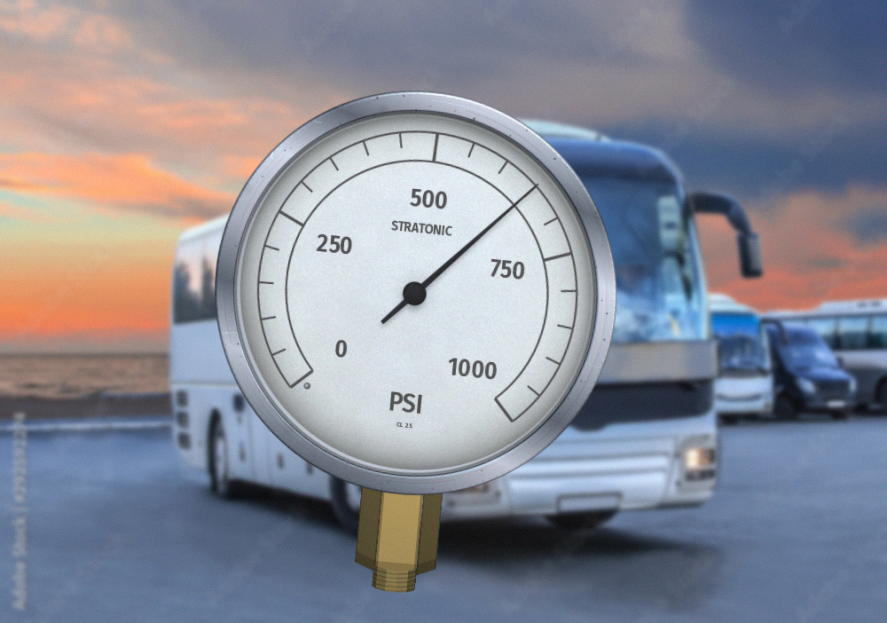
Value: value=650 unit=psi
